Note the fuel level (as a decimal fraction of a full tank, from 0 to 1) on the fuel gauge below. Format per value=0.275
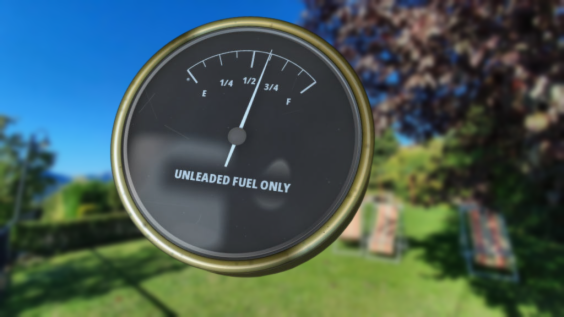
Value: value=0.625
